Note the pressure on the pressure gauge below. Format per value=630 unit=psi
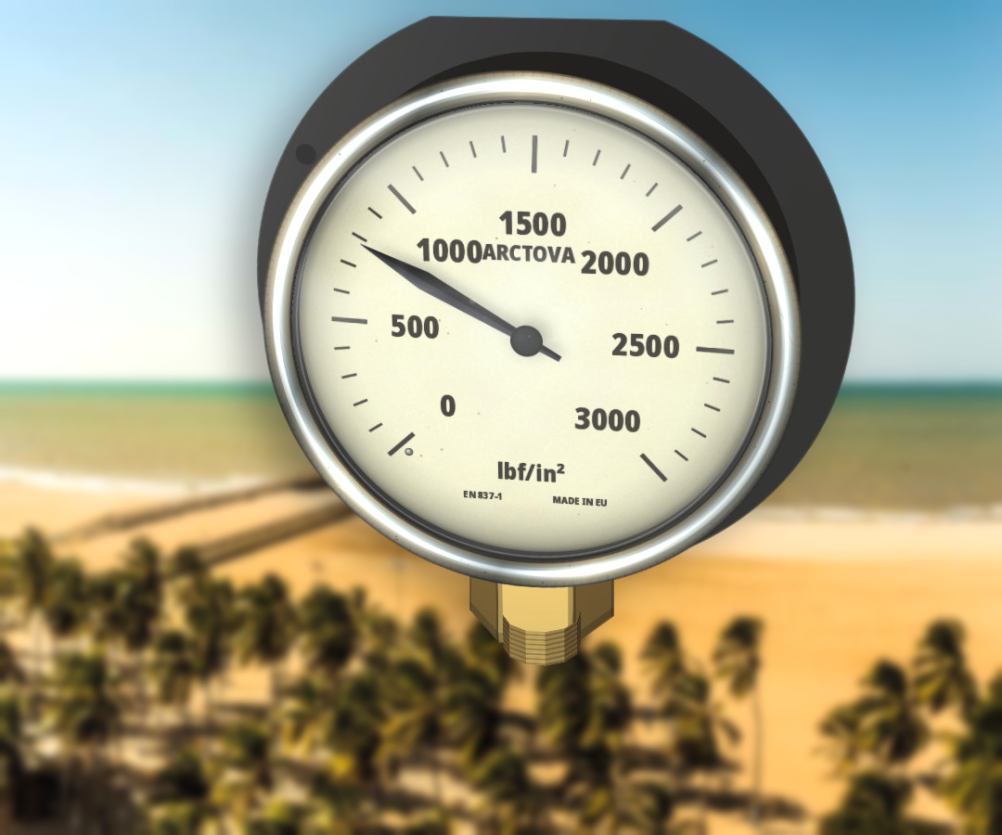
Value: value=800 unit=psi
